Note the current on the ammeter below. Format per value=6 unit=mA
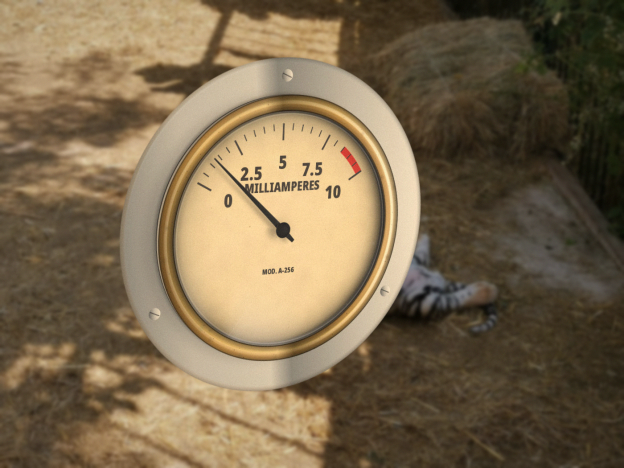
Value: value=1.25 unit=mA
